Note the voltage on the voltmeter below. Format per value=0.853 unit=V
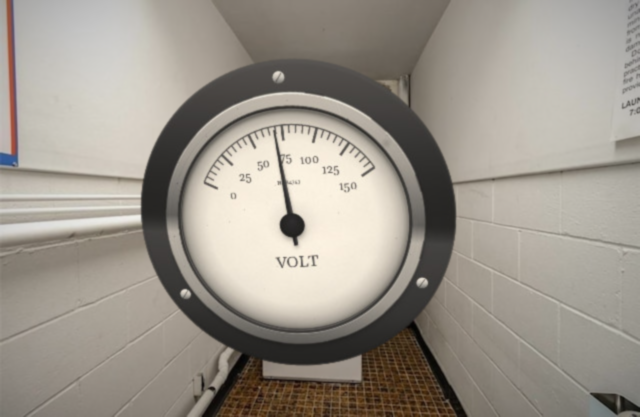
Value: value=70 unit=V
